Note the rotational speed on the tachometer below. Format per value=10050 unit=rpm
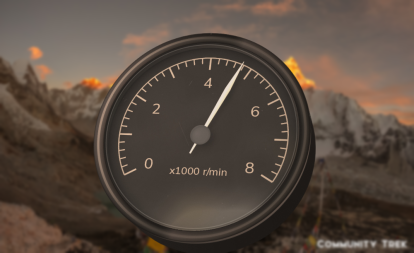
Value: value=4800 unit=rpm
